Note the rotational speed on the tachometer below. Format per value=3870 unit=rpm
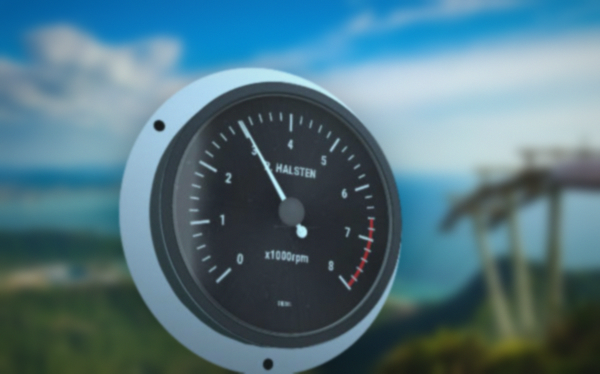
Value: value=3000 unit=rpm
